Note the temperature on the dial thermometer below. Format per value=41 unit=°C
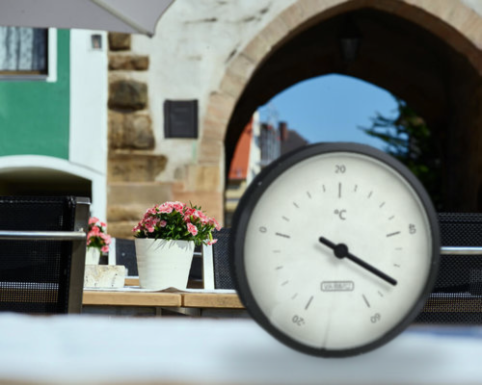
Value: value=52 unit=°C
